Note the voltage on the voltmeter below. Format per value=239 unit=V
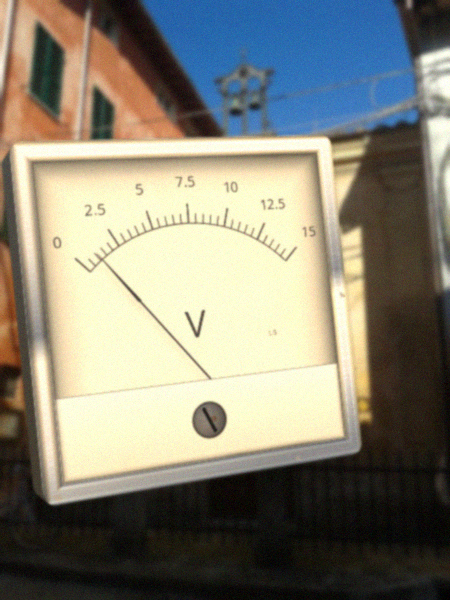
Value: value=1 unit=V
